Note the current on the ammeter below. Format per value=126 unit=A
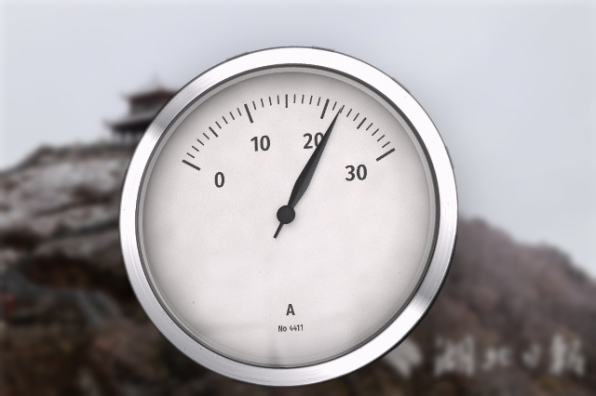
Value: value=22 unit=A
